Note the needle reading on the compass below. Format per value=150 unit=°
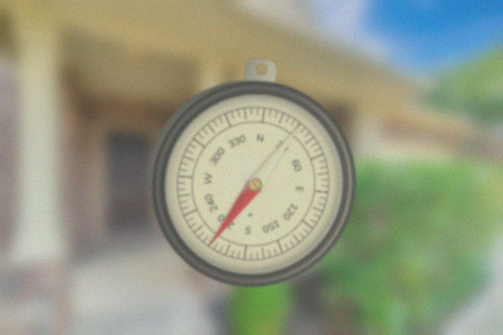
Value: value=210 unit=°
